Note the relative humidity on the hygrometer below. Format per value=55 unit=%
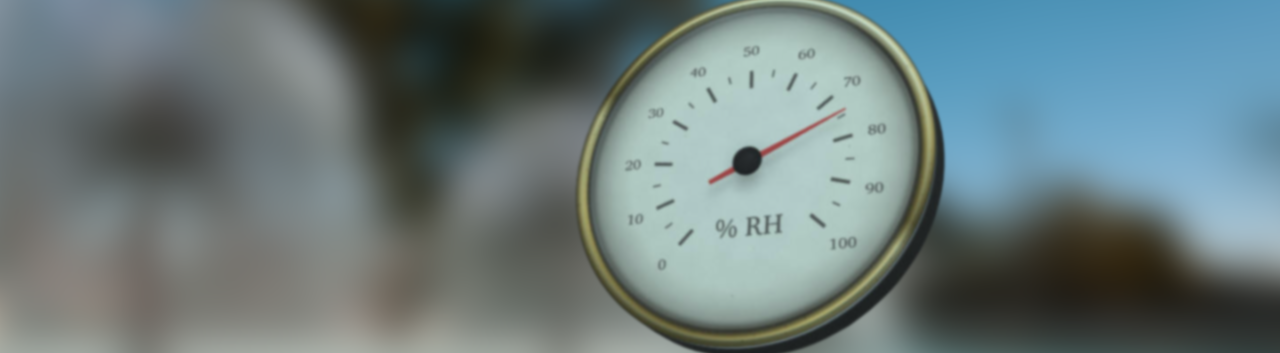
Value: value=75 unit=%
